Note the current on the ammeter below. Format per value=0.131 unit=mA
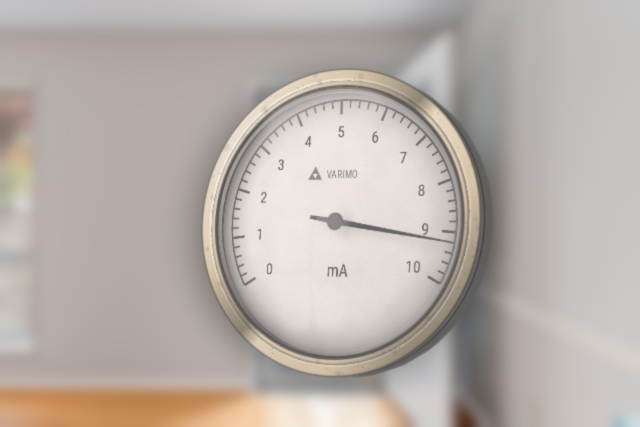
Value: value=9.2 unit=mA
